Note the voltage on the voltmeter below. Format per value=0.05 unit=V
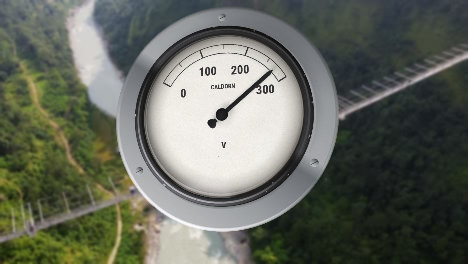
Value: value=275 unit=V
